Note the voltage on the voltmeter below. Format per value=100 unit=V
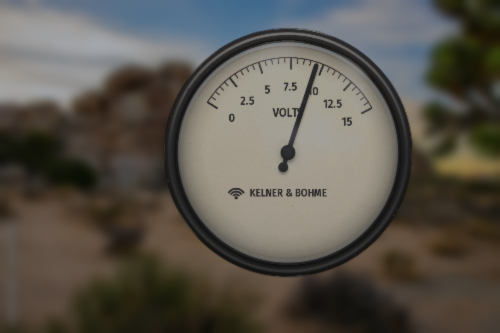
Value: value=9.5 unit=V
